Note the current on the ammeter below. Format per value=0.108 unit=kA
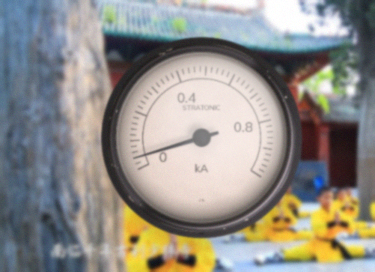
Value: value=0.04 unit=kA
